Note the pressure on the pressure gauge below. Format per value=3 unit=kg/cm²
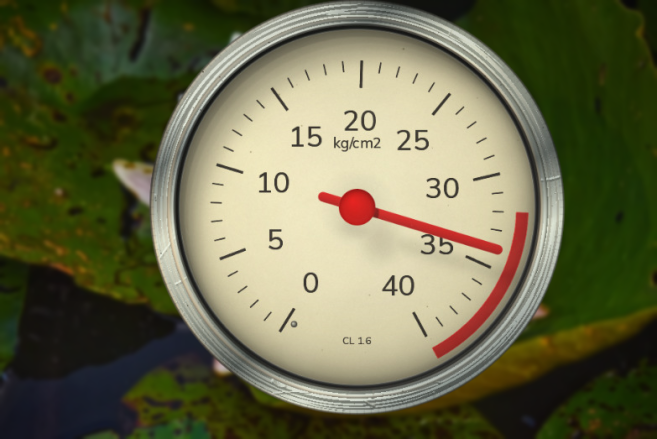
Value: value=34 unit=kg/cm²
